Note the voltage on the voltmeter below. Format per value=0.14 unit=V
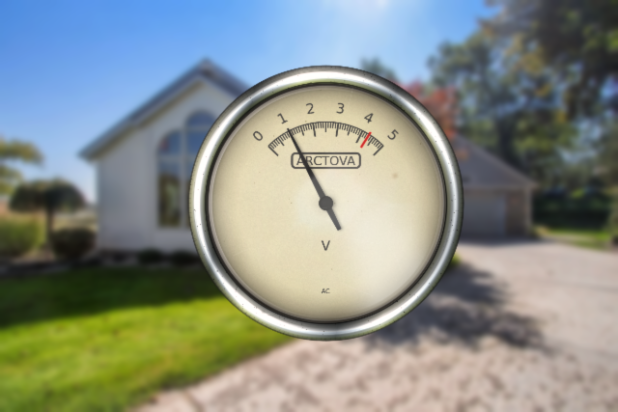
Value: value=1 unit=V
